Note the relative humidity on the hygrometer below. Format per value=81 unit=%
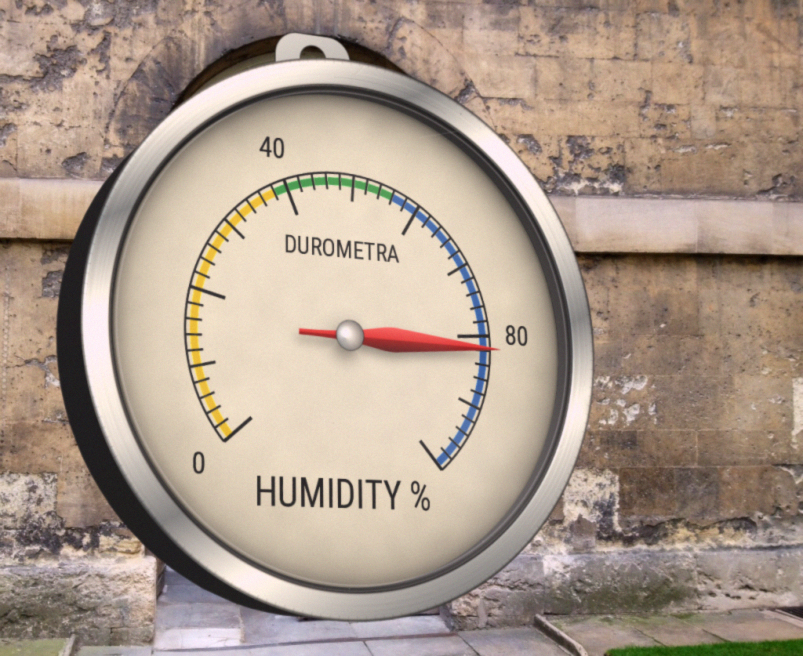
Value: value=82 unit=%
